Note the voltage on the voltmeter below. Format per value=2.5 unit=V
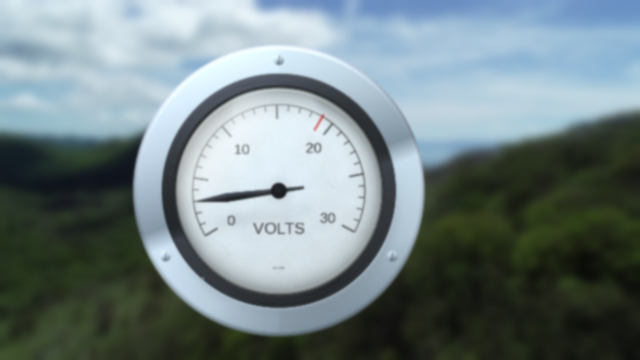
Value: value=3 unit=V
